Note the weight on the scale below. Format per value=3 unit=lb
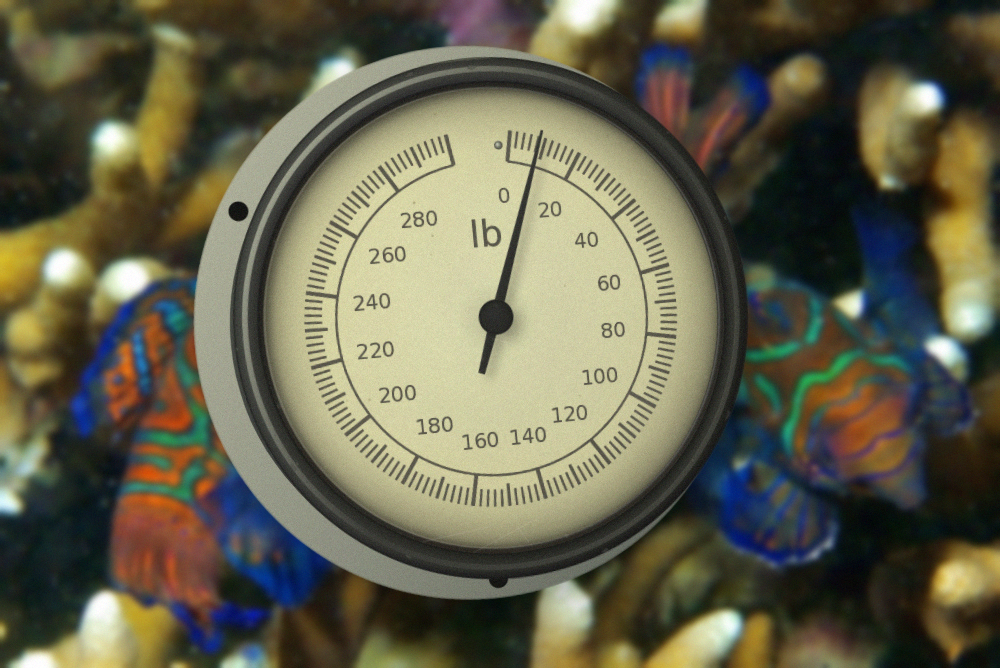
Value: value=8 unit=lb
